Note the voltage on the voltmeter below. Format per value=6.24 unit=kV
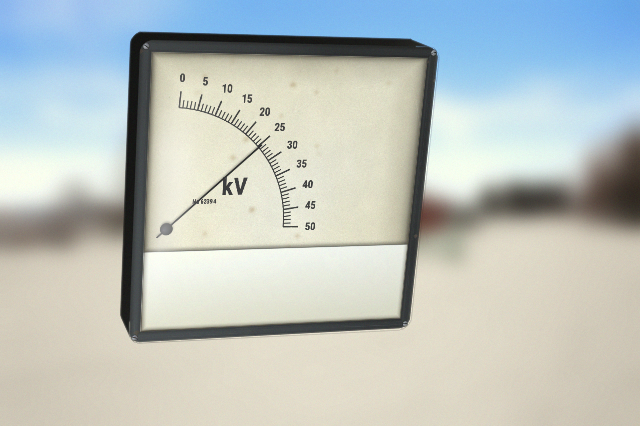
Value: value=25 unit=kV
